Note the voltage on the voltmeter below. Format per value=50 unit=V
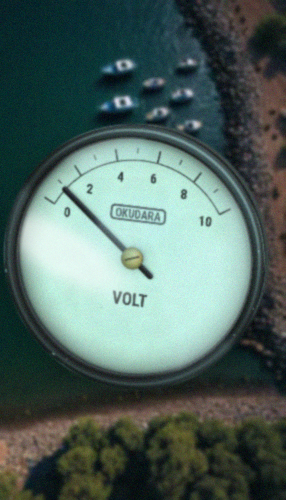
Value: value=1 unit=V
